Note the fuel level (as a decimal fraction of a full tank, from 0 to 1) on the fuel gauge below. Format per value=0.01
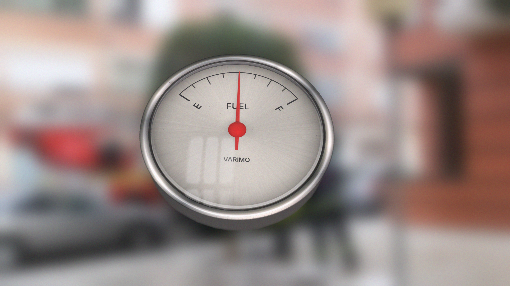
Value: value=0.5
